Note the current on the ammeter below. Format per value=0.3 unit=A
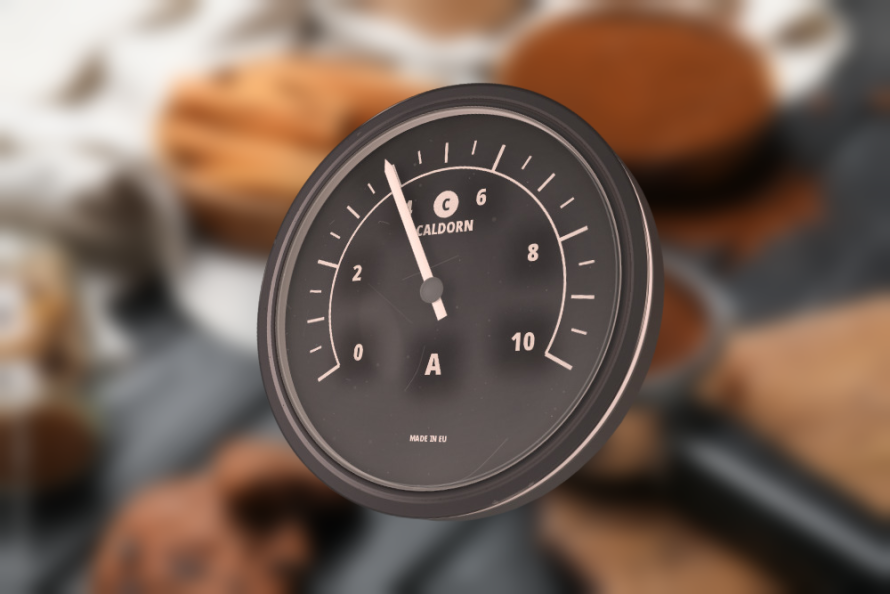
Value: value=4 unit=A
